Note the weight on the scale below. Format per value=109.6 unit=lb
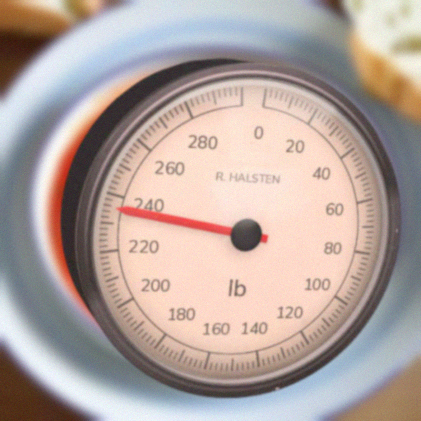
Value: value=236 unit=lb
